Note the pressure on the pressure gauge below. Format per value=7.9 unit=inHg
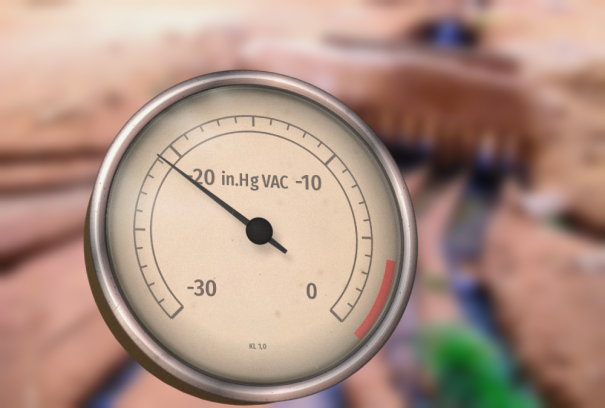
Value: value=-21 unit=inHg
